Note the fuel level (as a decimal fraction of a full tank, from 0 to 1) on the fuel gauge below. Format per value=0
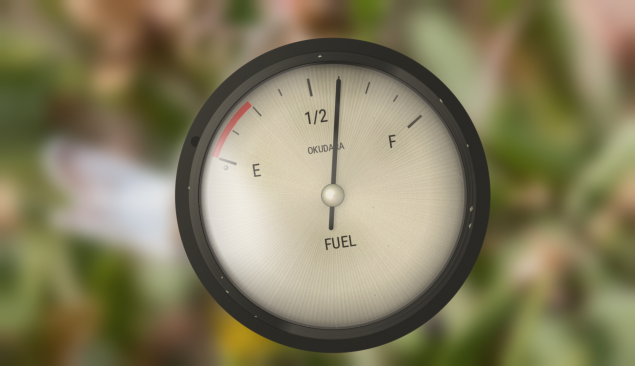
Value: value=0.625
